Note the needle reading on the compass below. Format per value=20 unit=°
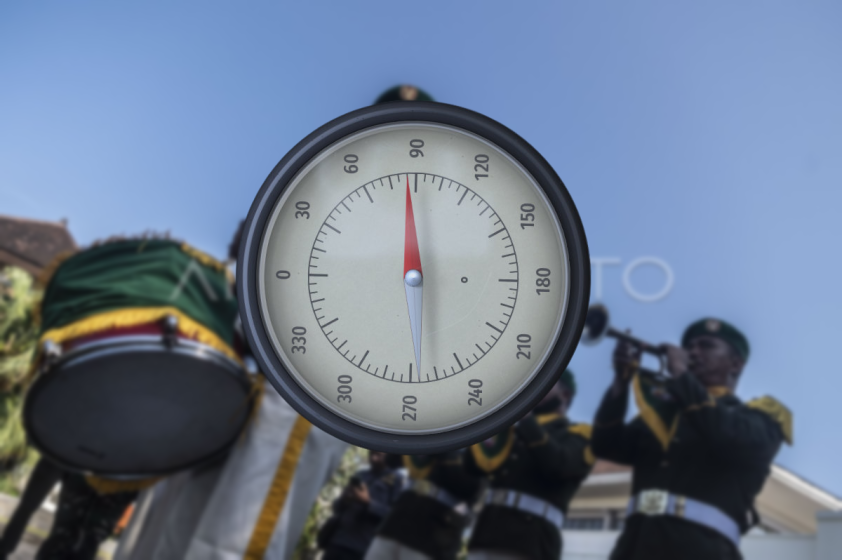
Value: value=85 unit=°
